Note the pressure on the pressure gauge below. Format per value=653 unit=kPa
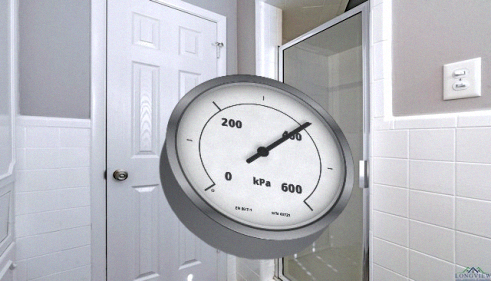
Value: value=400 unit=kPa
